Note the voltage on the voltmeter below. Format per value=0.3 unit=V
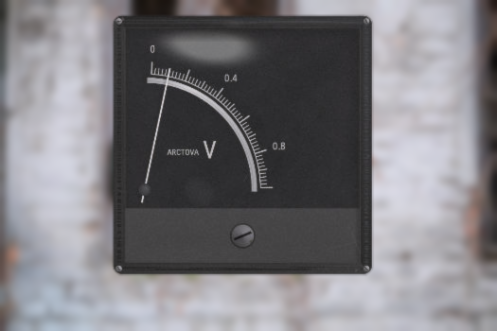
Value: value=0.1 unit=V
